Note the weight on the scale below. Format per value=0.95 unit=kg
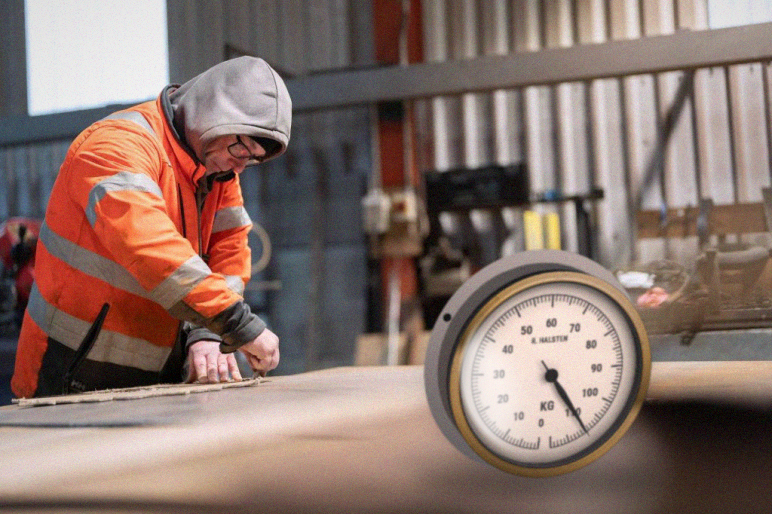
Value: value=110 unit=kg
